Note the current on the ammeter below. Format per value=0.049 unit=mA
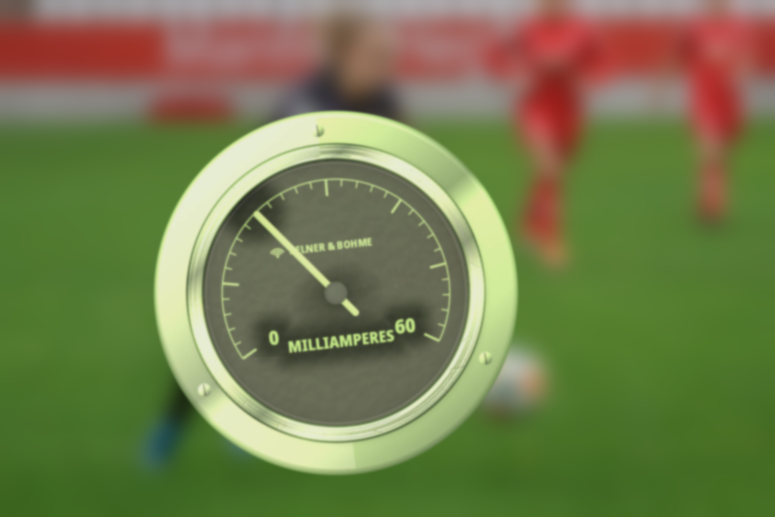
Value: value=20 unit=mA
